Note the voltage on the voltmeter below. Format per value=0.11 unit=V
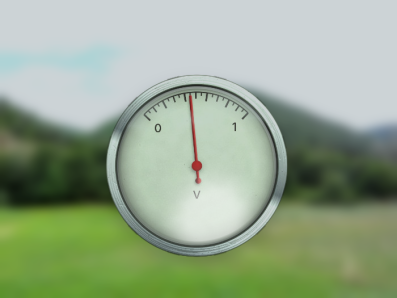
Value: value=0.45 unit=V
